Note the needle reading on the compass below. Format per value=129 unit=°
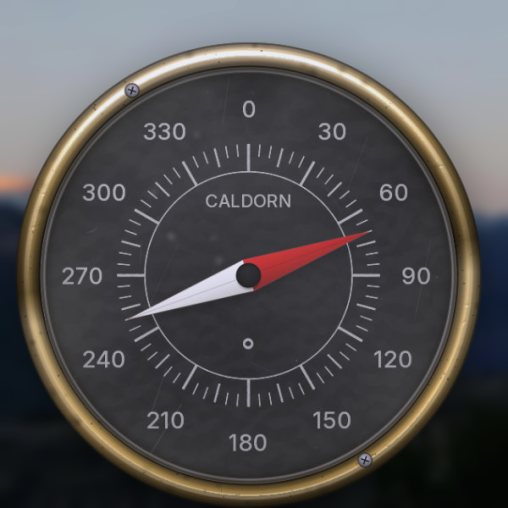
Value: value=70 unit=°
